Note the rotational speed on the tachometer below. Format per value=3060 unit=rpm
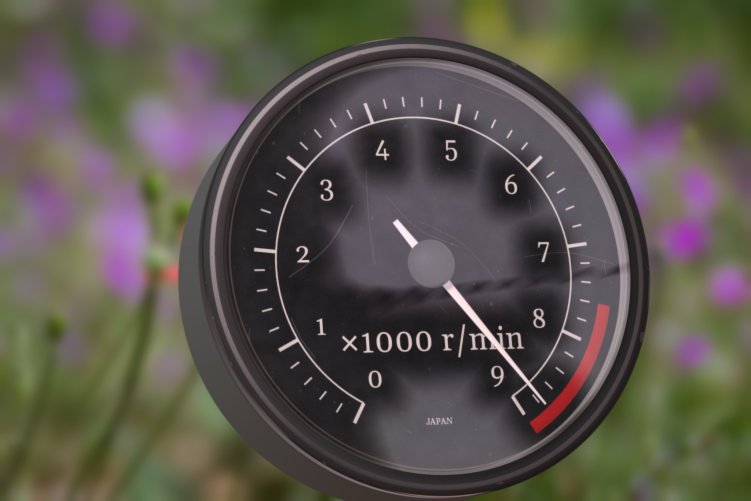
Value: value=8800 unit=rpm
